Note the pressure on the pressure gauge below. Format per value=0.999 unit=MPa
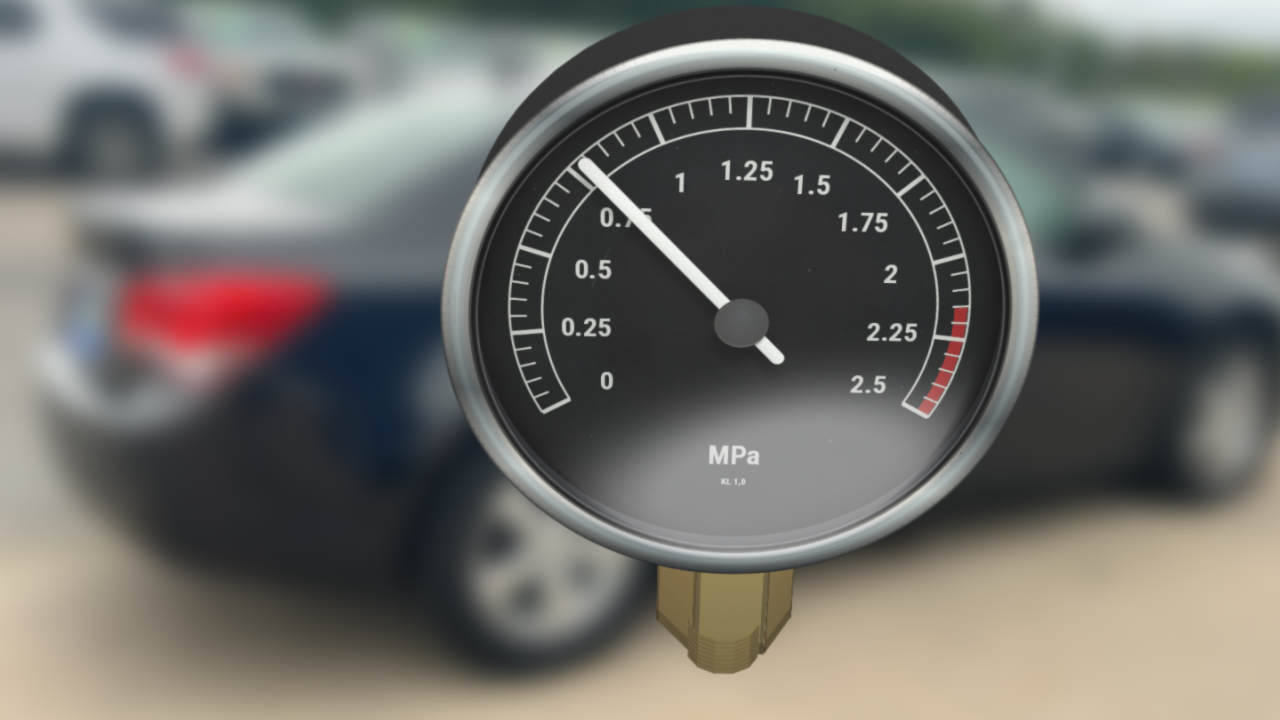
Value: value=0.8 unit=MPa
